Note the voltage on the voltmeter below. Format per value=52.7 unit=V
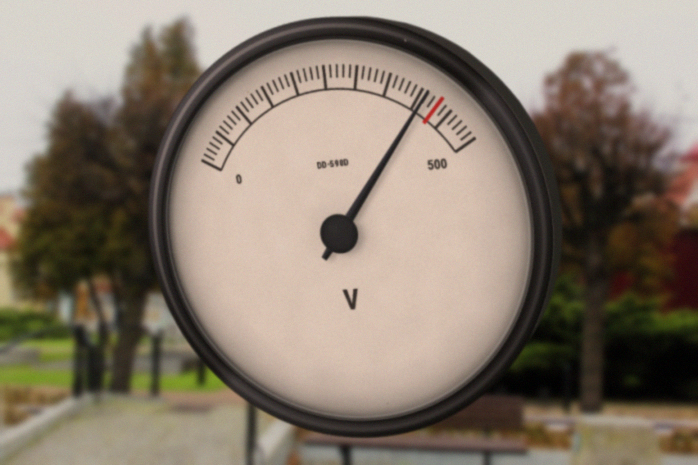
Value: value=410 unit=V
